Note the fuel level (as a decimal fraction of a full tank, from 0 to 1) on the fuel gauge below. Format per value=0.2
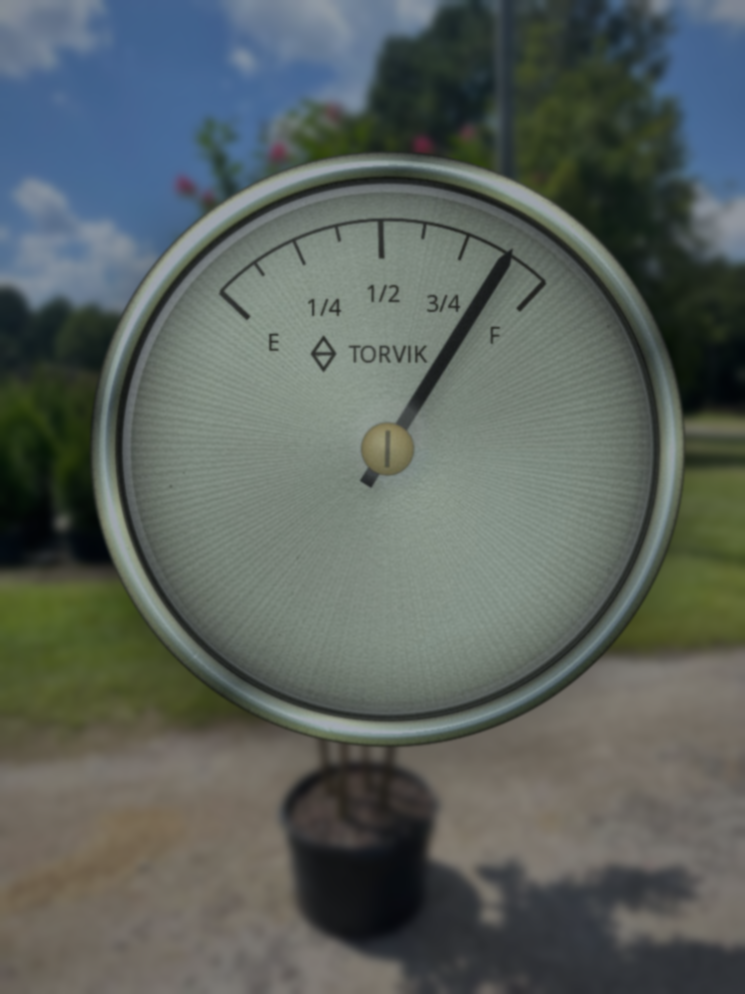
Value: value=0.875
